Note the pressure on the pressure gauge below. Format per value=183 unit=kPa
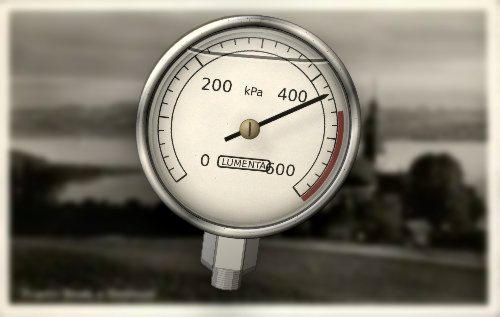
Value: value=430 unit=kPa
